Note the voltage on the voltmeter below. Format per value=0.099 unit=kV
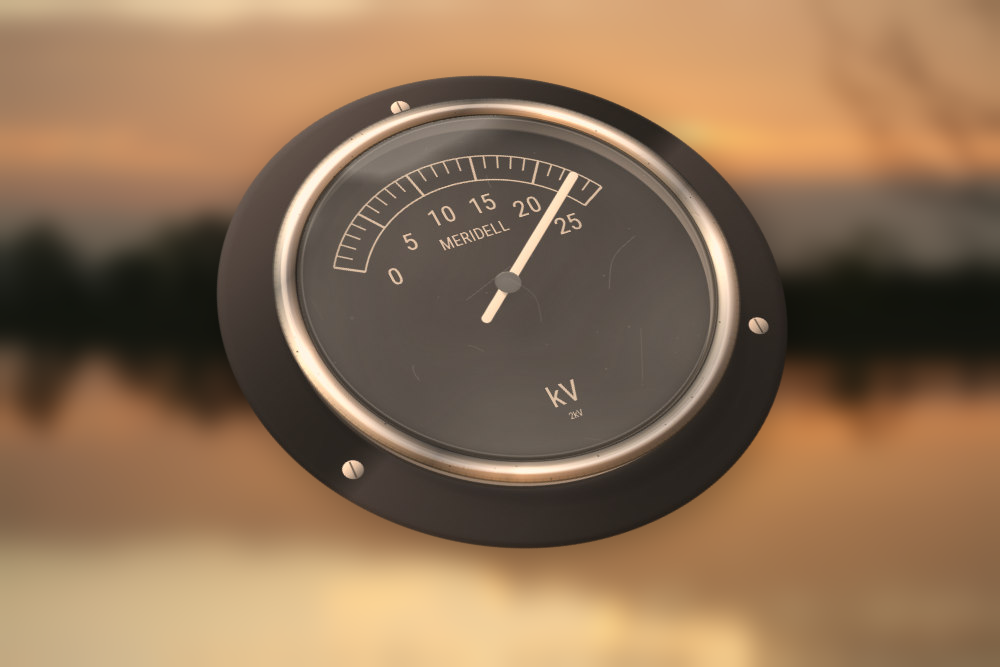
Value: value=23 unit=kV
